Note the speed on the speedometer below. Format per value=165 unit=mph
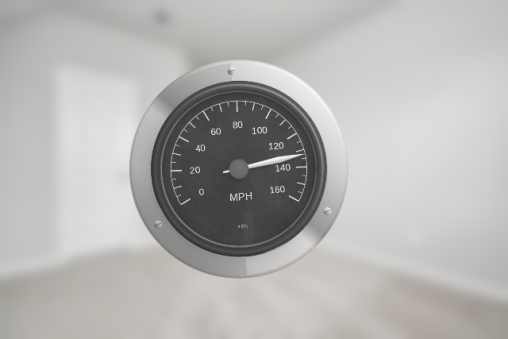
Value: value=132.5 unit=mph
